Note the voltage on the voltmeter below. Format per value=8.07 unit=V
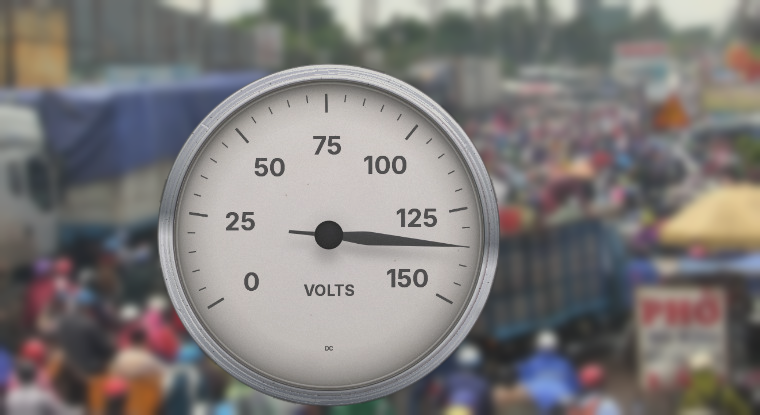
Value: value=135 unit=V
